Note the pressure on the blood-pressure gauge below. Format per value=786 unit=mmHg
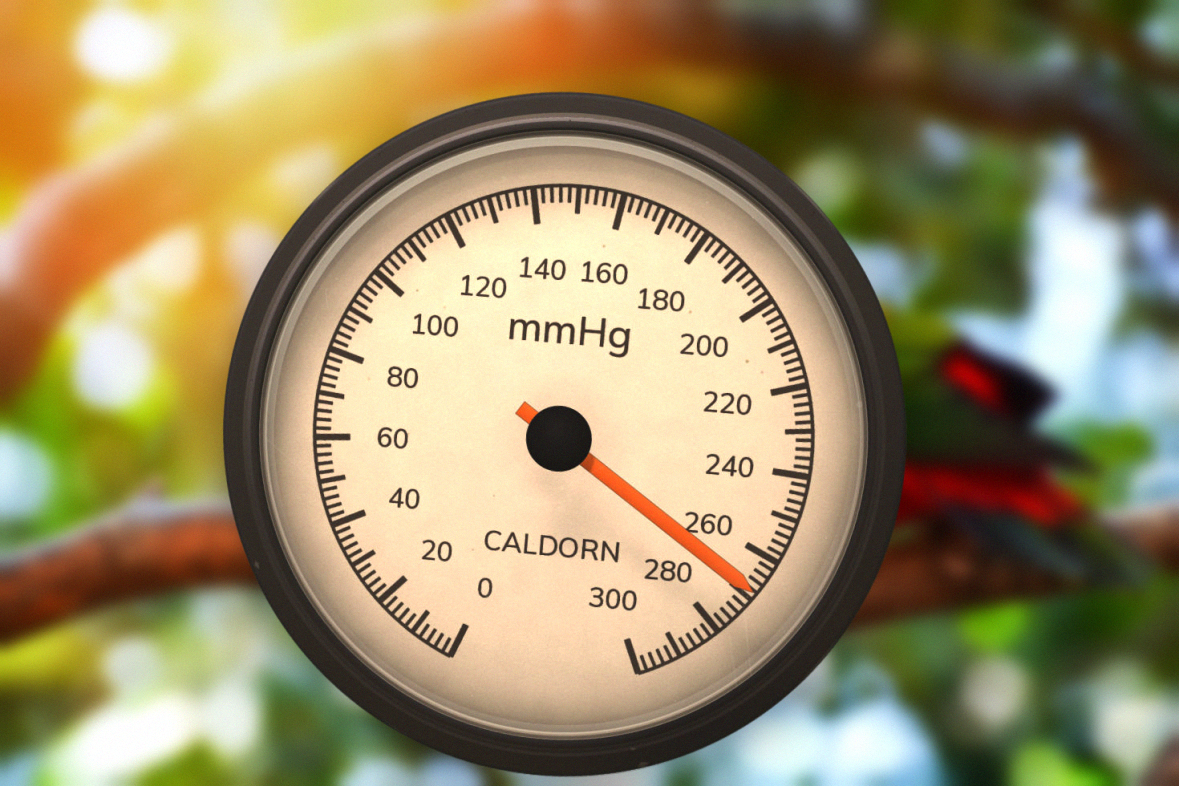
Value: value=268 unit=mmHg
